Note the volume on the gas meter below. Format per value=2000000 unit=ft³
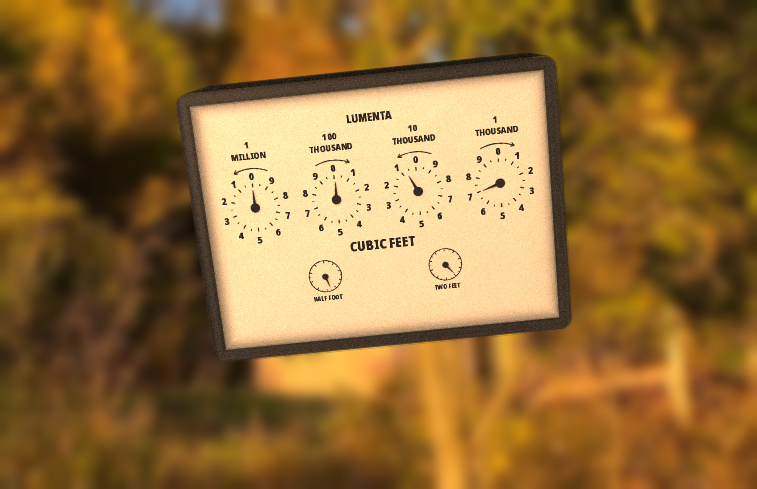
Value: value=700 unit=ft³
